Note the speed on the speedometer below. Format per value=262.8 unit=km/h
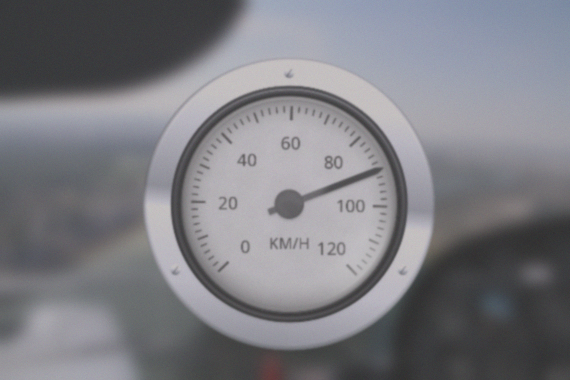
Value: value=90 unit=km/h
